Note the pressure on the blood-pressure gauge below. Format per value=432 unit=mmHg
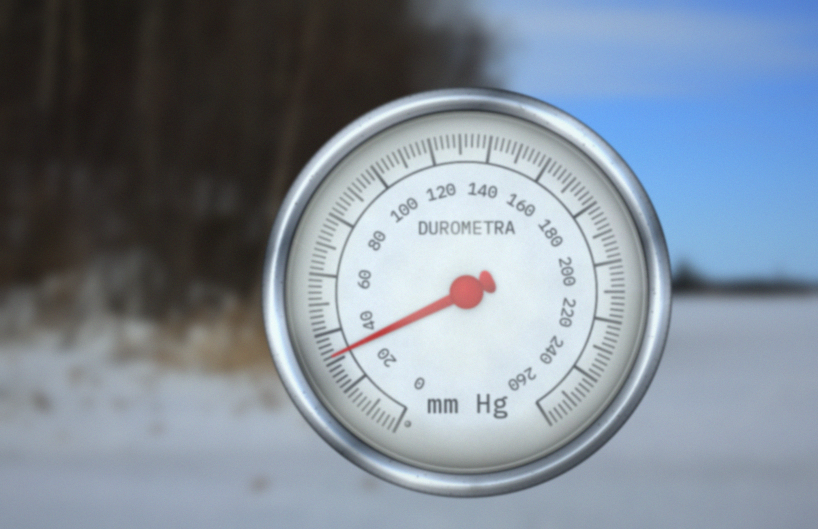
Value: value=32 unit=mmHg
